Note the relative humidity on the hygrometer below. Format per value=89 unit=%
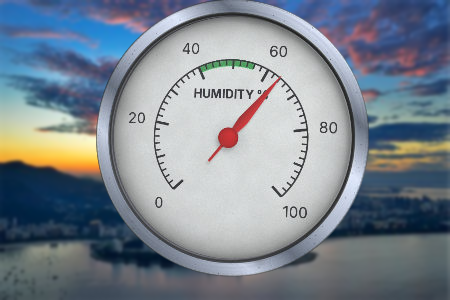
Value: value=64 unit=%
